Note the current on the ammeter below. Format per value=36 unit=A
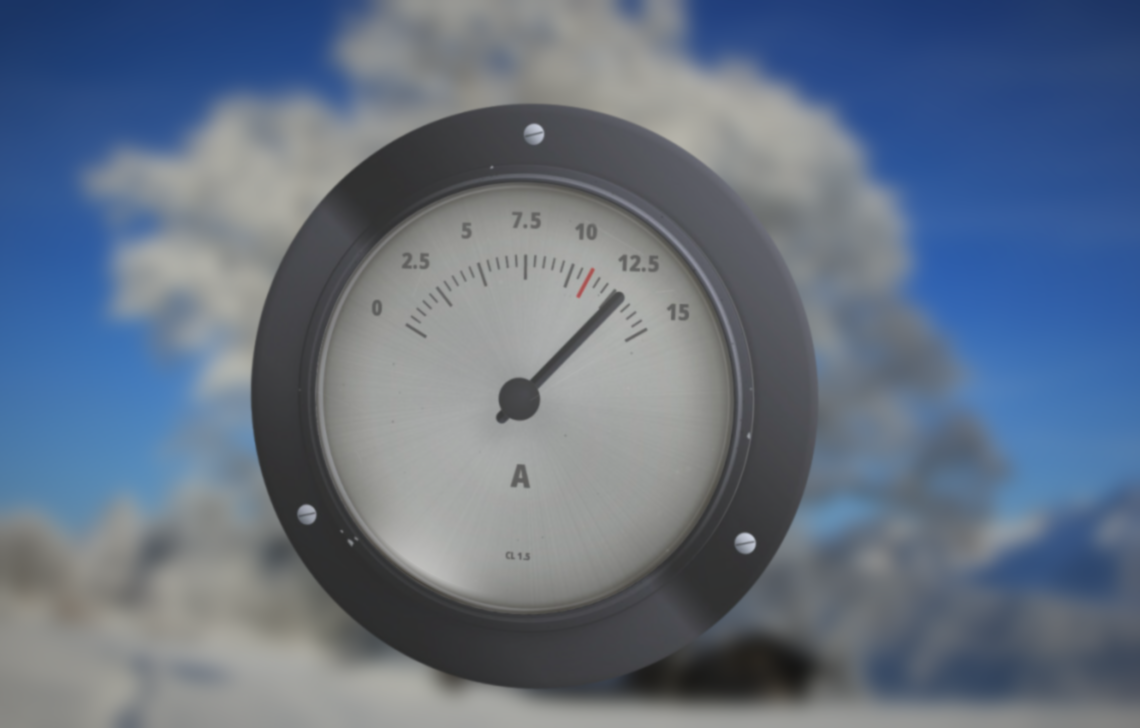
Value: value=13 unit=A
